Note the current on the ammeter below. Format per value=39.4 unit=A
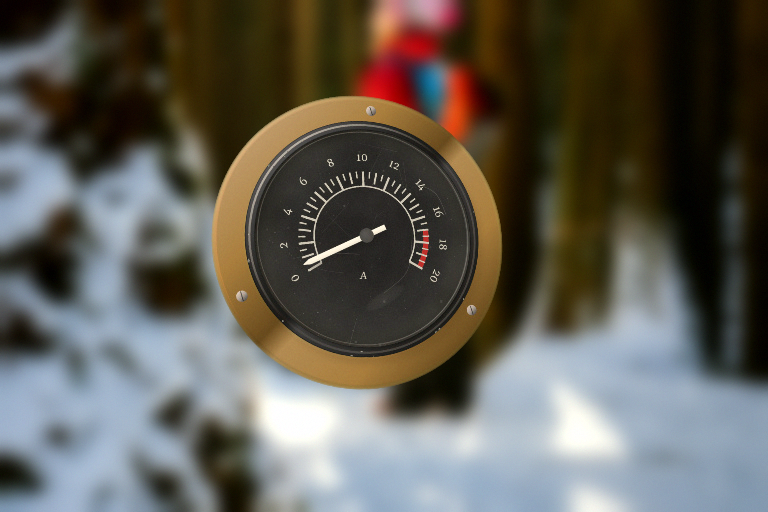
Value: value=0.5 unit=A
